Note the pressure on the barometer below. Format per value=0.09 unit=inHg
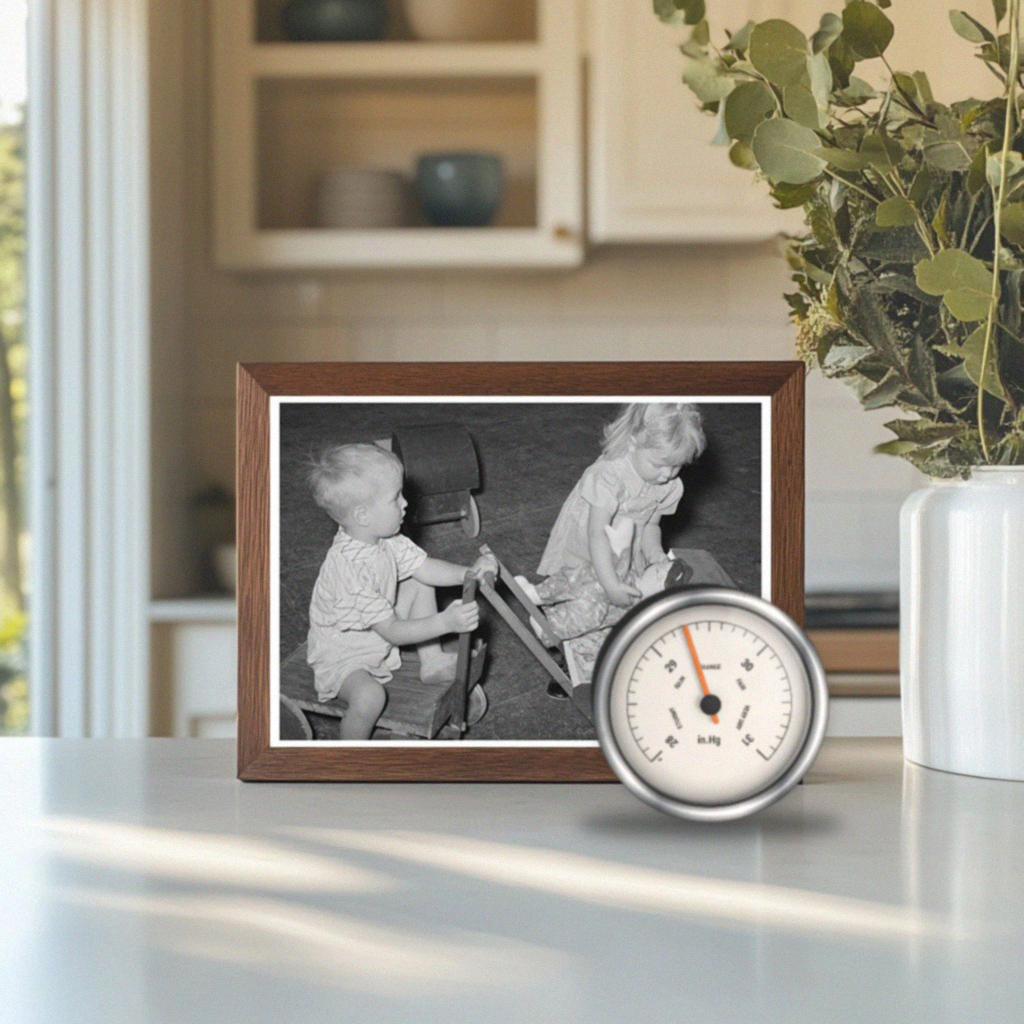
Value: value=29.3 unit=inHg
